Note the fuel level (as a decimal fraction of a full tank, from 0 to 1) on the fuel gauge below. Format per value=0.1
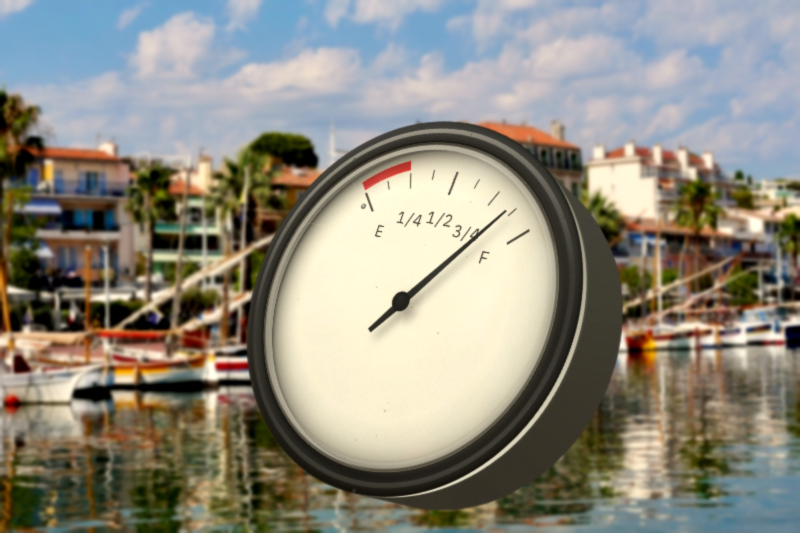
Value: value=0.875
